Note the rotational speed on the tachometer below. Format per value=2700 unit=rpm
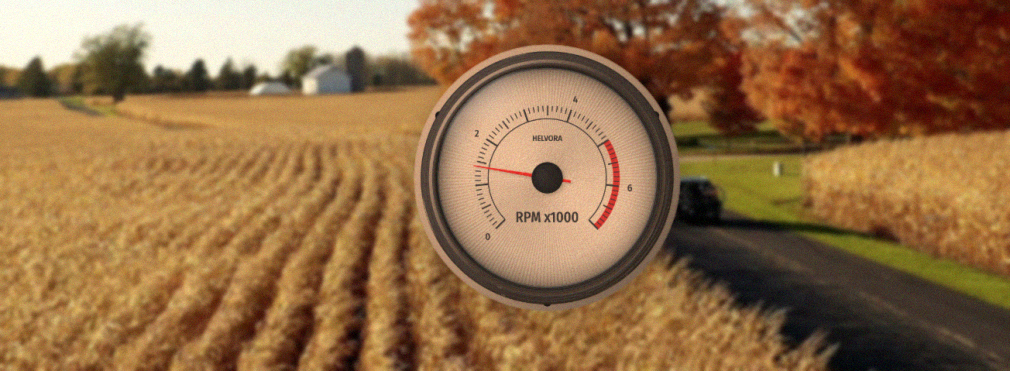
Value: value=1400 unit=rpm
